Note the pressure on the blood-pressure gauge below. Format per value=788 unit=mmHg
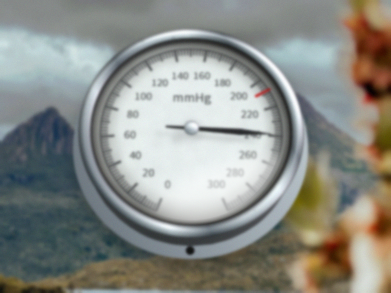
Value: value=240 unit=mmHg
